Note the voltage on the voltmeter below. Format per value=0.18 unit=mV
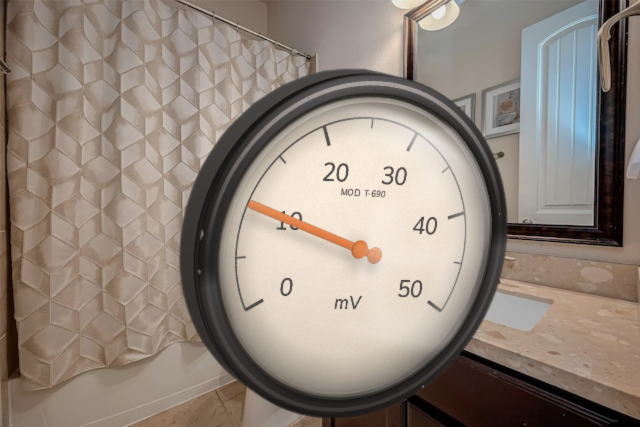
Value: value=10 unit=mV
